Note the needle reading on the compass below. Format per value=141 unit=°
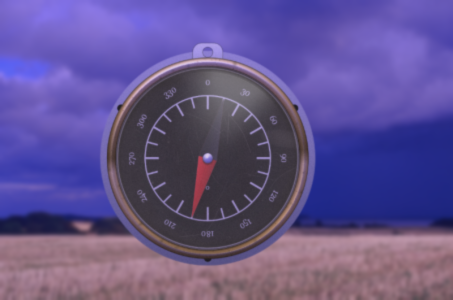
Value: value=195 unit=°
